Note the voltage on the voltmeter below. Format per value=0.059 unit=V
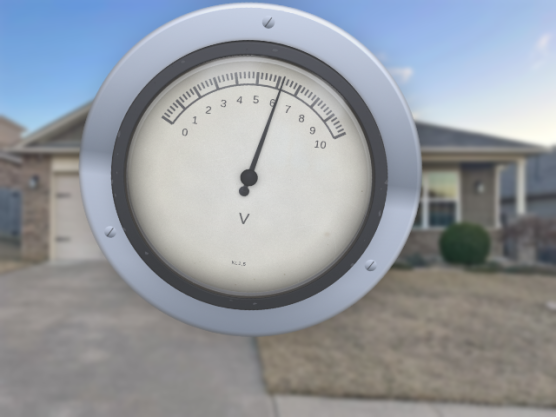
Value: value=6.2 unit=V
